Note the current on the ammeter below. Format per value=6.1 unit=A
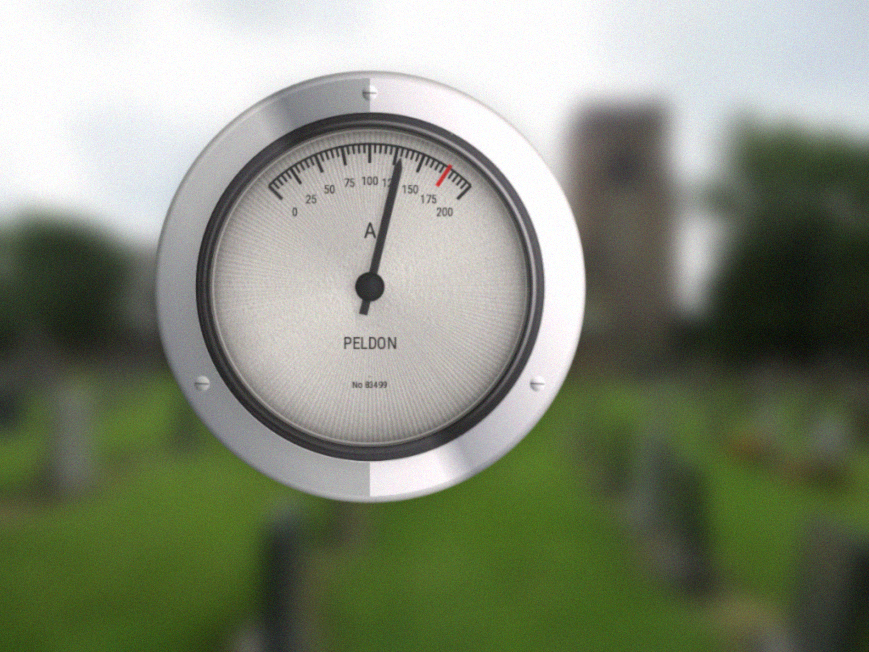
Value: value=130 unit=A
